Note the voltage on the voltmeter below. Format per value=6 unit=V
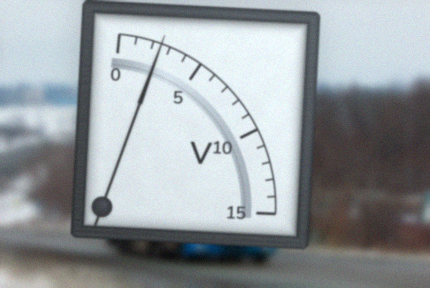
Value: value=2.5 unit=V
